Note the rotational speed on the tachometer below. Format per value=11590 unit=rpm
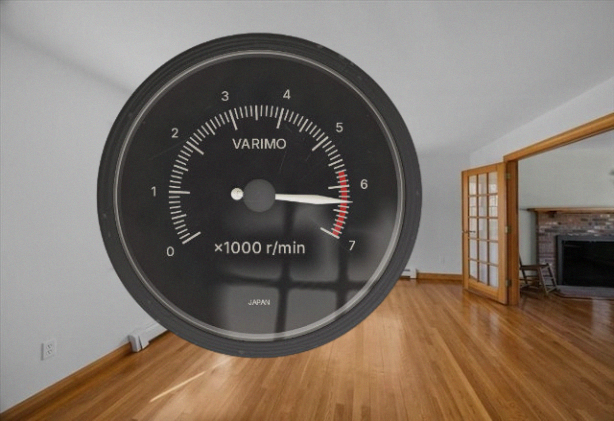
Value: value=6300 unit=rpm
